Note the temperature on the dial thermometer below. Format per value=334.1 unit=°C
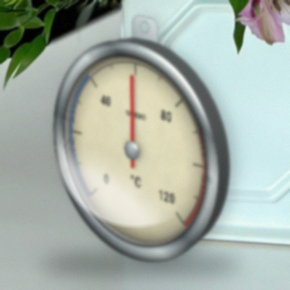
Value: value=60 unit=°C
